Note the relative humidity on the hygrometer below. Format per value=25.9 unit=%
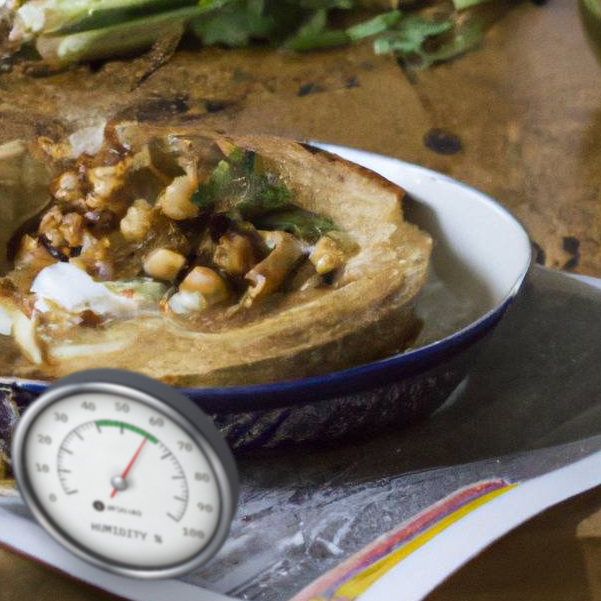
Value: value=60 unit=%
